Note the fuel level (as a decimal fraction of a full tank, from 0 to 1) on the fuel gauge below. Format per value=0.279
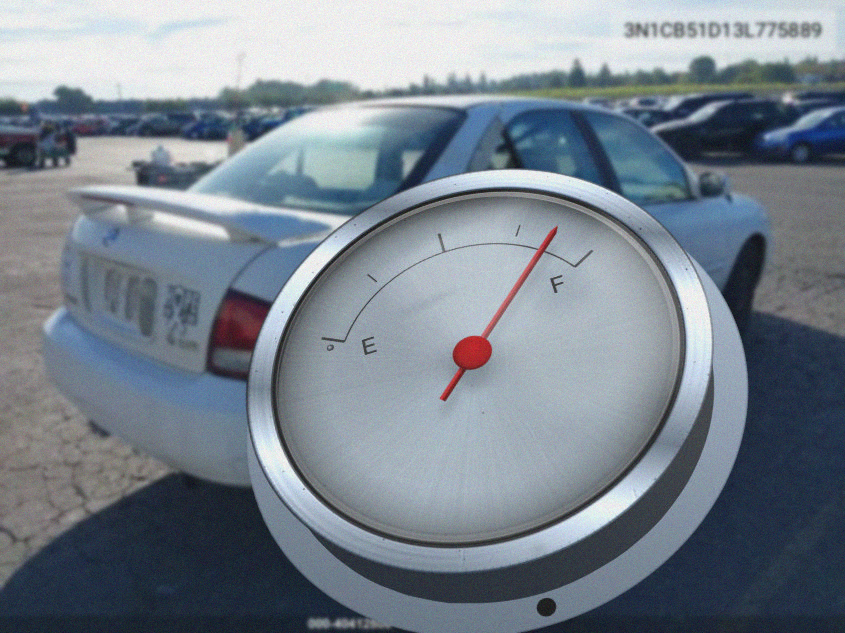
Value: value=0.875
